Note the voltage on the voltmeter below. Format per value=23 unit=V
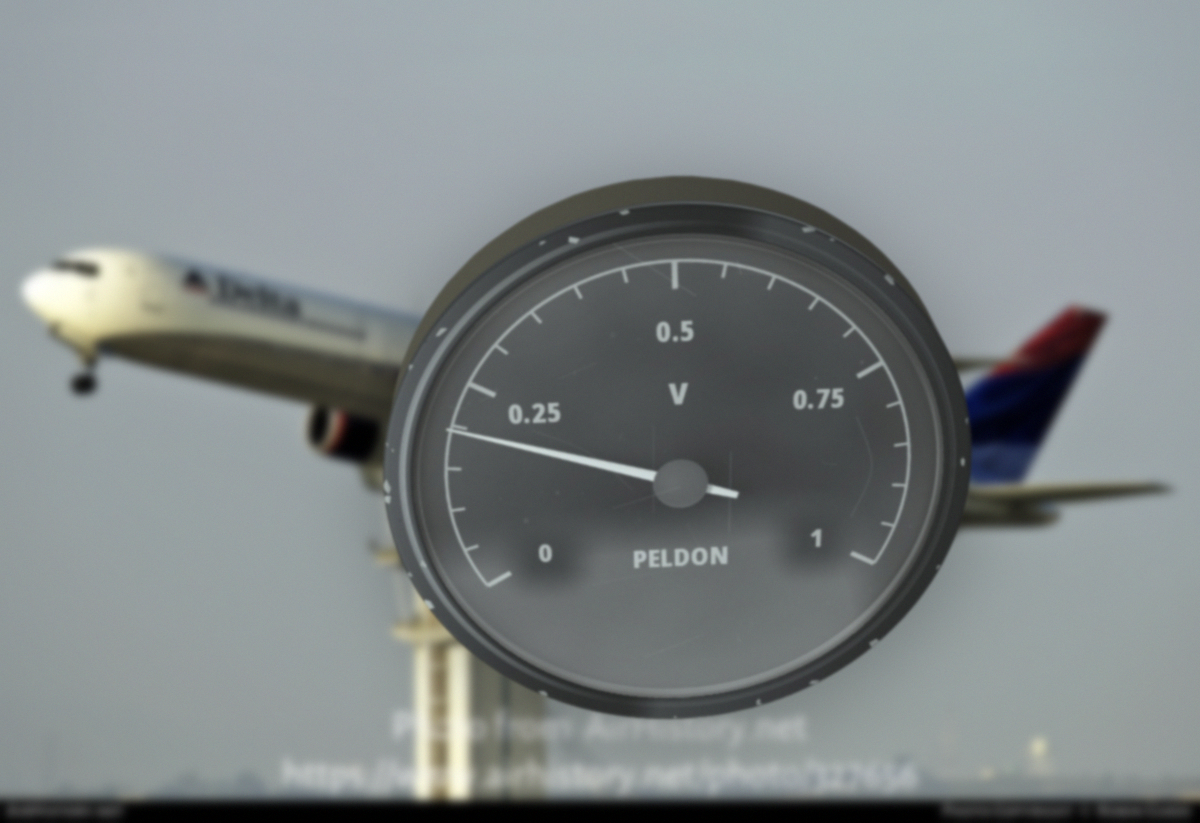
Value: value=0.2 unit=V
